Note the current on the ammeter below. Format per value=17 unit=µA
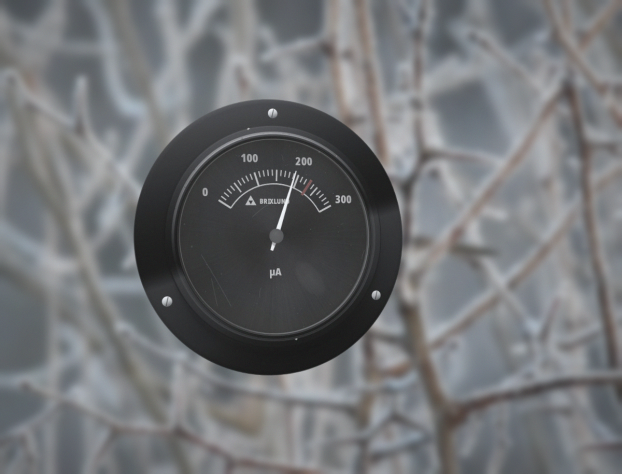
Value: value=190 unit=µA
